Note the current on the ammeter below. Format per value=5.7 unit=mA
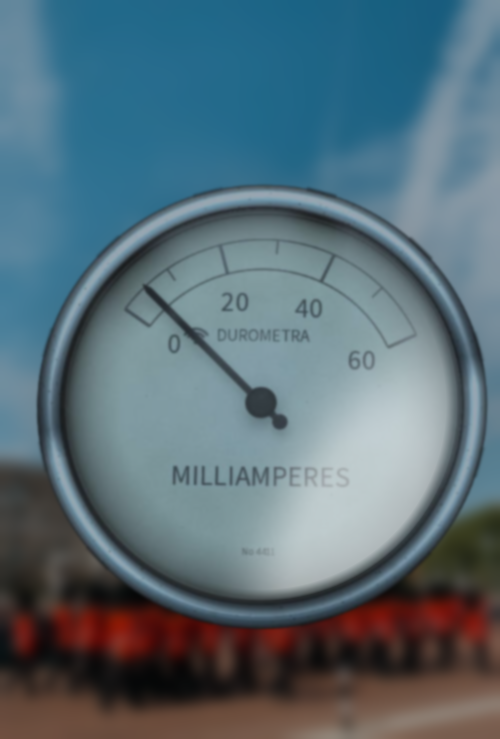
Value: value=5 unit=mA
